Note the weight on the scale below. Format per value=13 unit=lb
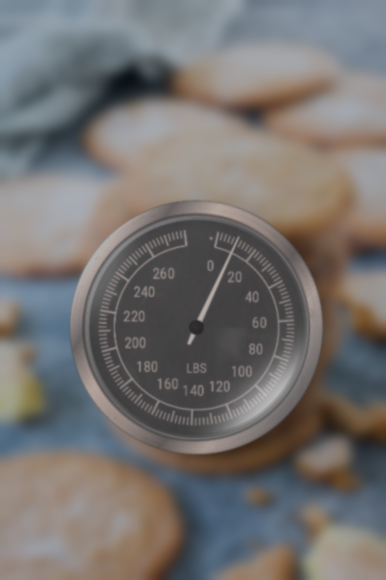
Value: value=10 unit=lb
